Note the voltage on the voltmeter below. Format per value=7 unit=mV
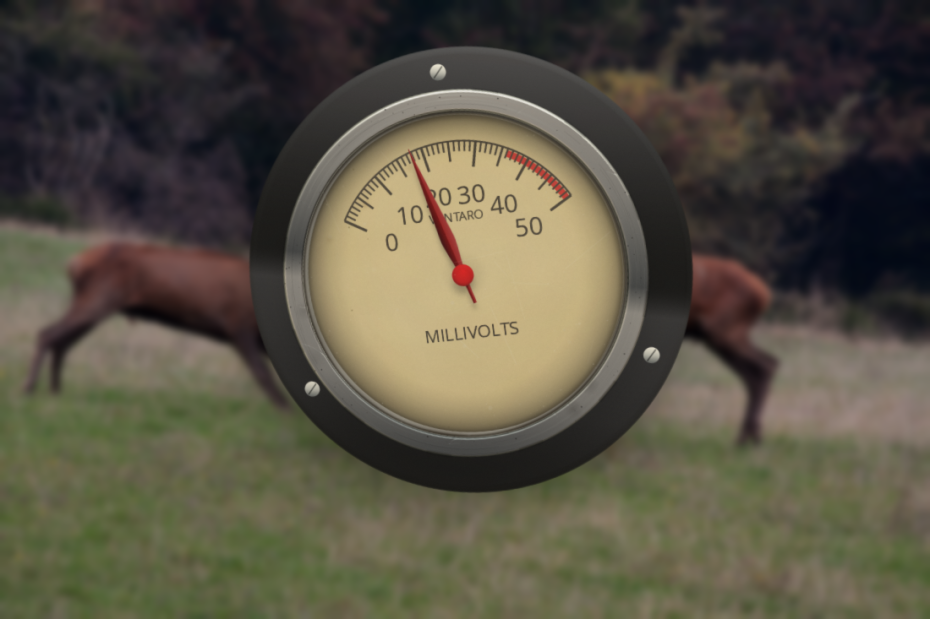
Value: value=18 unit=mV
